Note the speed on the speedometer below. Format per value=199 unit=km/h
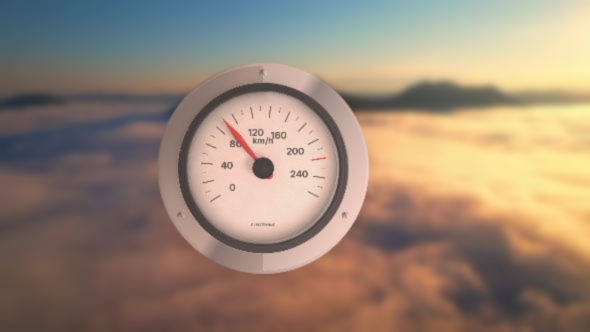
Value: value=90 unit=km/h
